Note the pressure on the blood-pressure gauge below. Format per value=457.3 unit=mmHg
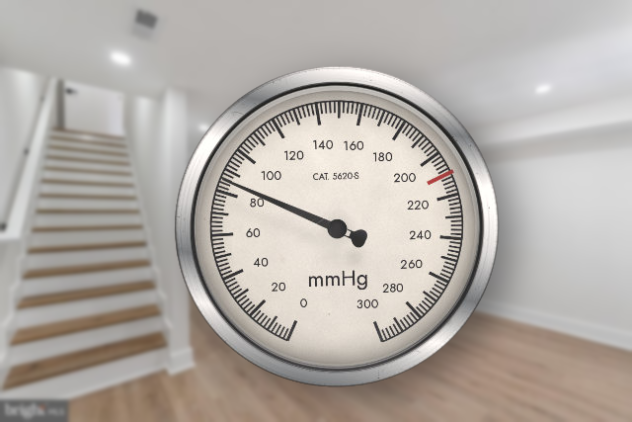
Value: value=86 unit=mmHg
